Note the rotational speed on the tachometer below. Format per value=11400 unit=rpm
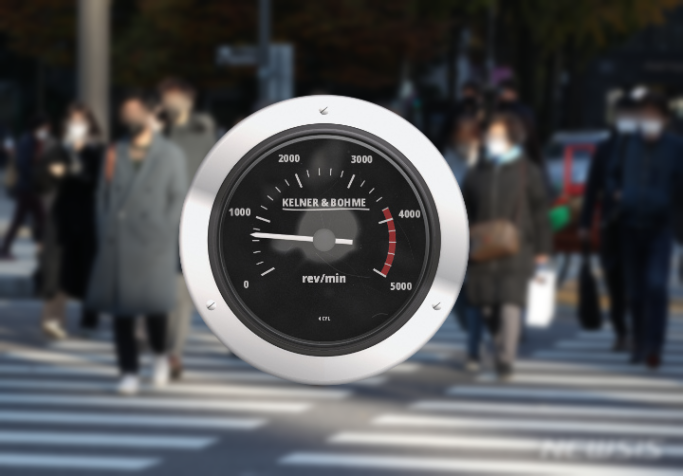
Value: value=700 unit=rpm
